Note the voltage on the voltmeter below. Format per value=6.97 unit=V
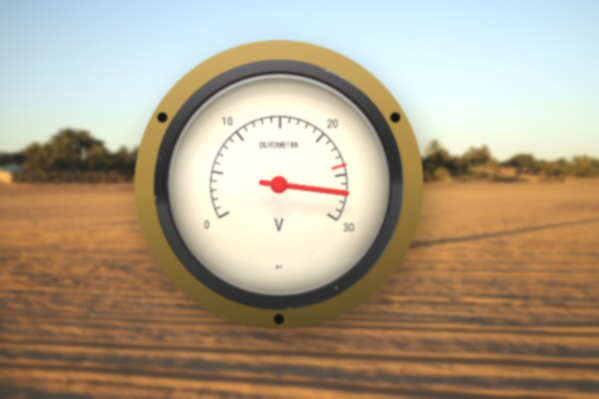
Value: value=27 unit=V
